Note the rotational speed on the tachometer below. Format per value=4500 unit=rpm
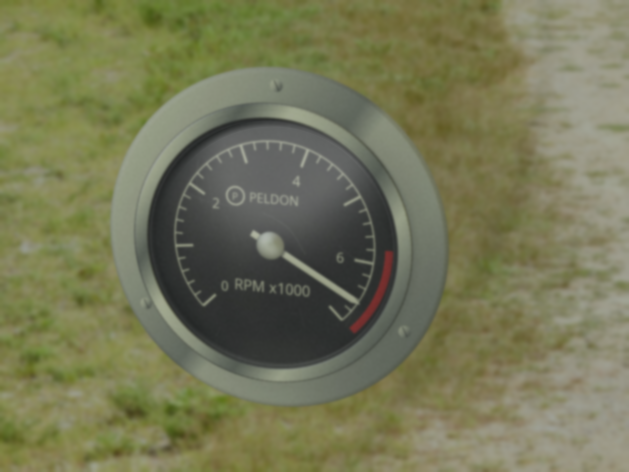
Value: value=6600 unit=rpm
